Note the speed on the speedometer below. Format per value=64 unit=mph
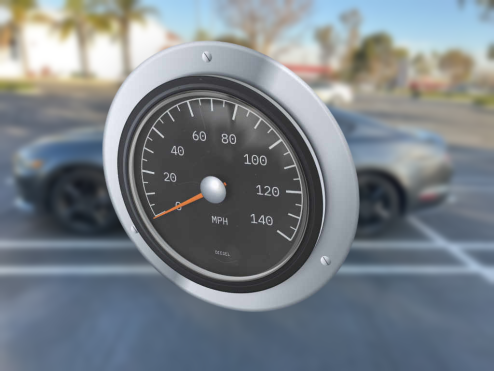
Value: value=0 unit=mph
